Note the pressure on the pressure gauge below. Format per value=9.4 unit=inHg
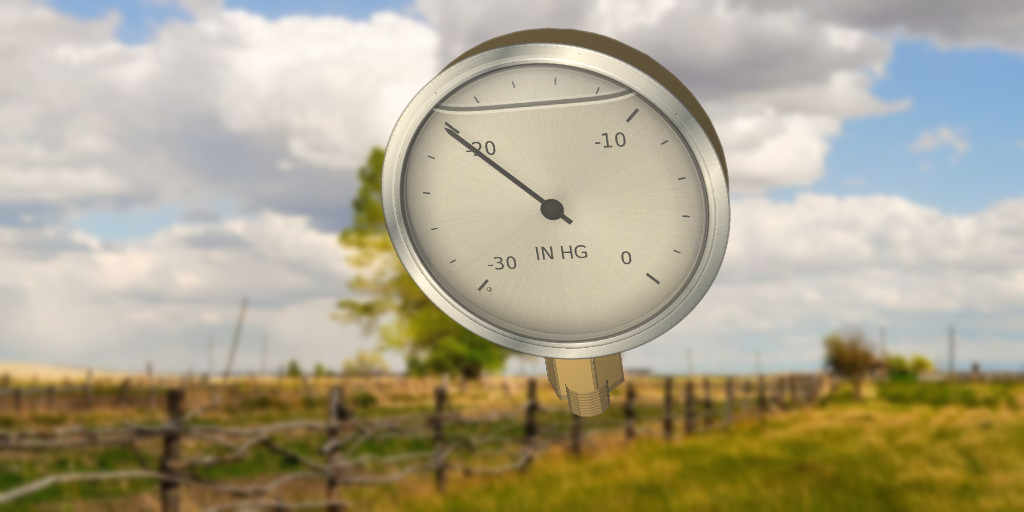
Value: value=-20 unit=inHg
